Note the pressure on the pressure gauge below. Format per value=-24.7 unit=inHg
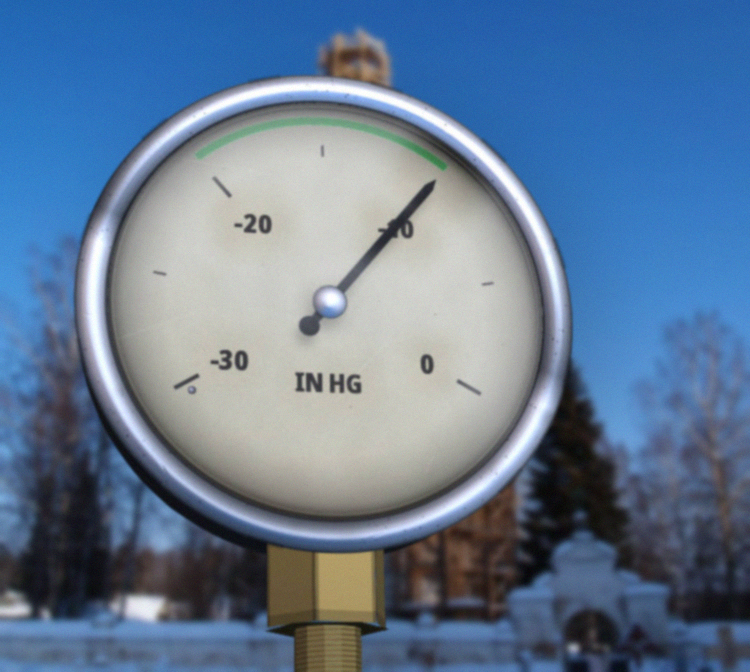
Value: value=-10 unit=inHg
